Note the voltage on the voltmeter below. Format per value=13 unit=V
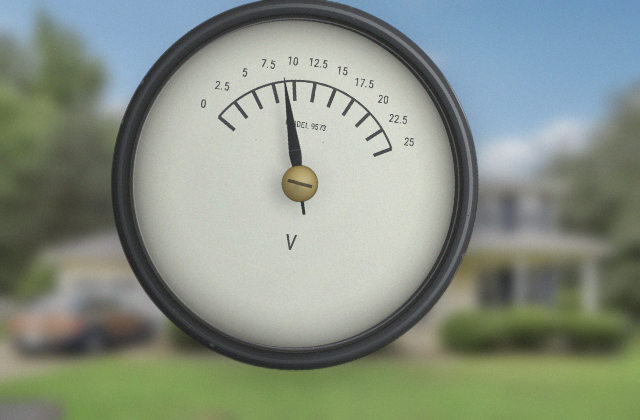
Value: value=8.75 unit=V
